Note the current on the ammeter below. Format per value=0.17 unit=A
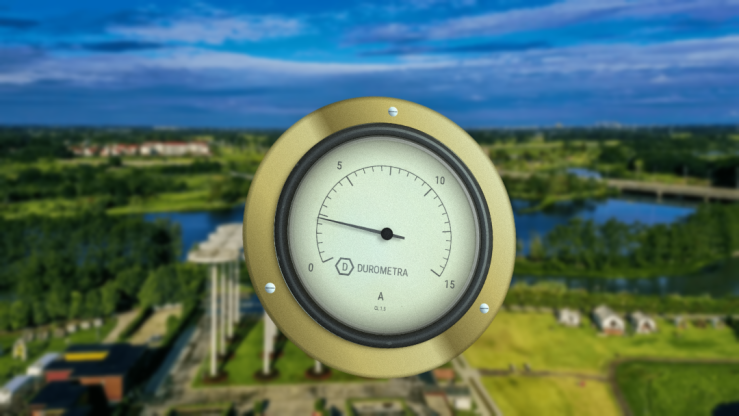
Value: value=2.25 unit=A
